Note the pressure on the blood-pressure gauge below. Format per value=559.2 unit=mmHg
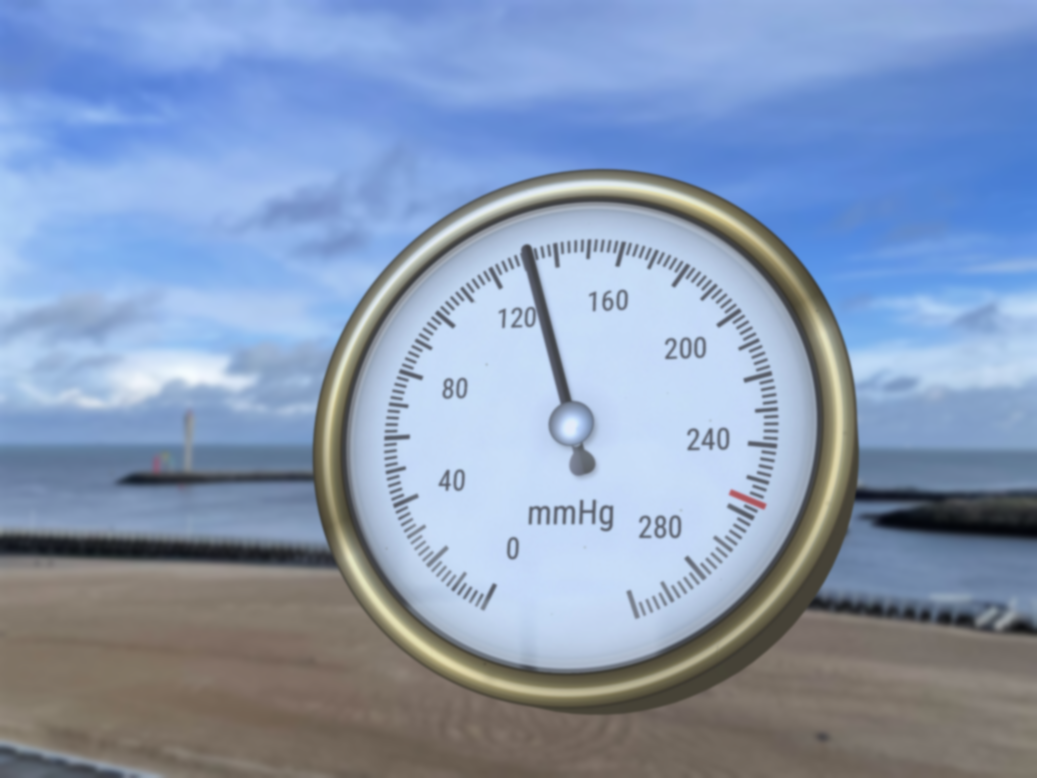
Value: value=132 unit=mmHg
